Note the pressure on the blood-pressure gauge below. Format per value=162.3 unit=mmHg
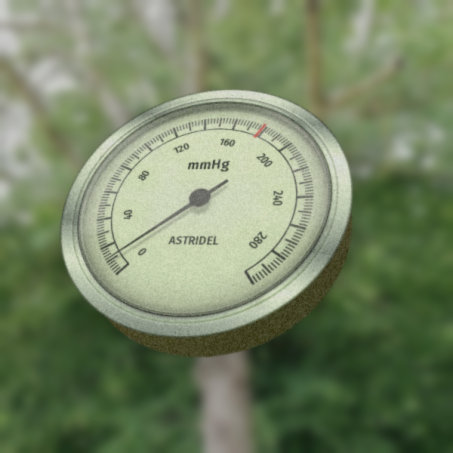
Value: value=10 unit=mmHg
